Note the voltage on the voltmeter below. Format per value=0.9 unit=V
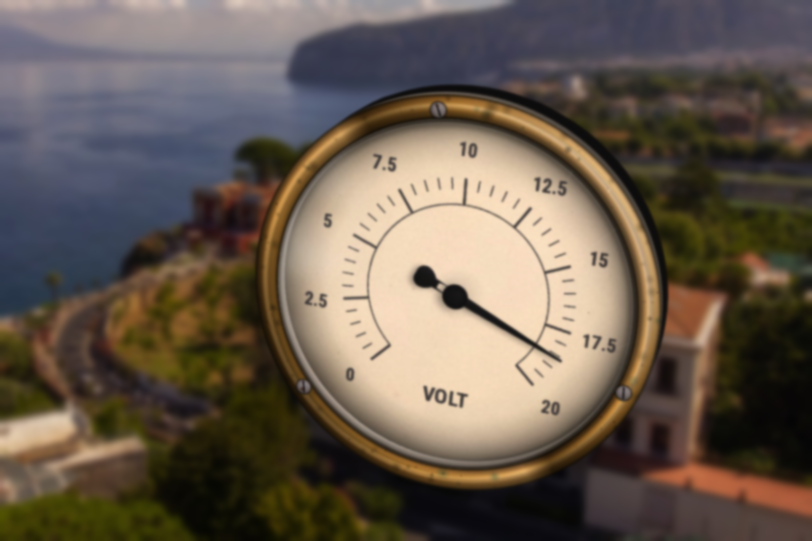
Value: value=18.5 unit=V
